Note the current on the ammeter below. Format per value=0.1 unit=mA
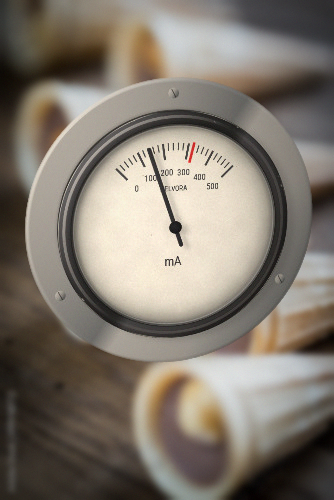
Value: value=140 unit=mA
